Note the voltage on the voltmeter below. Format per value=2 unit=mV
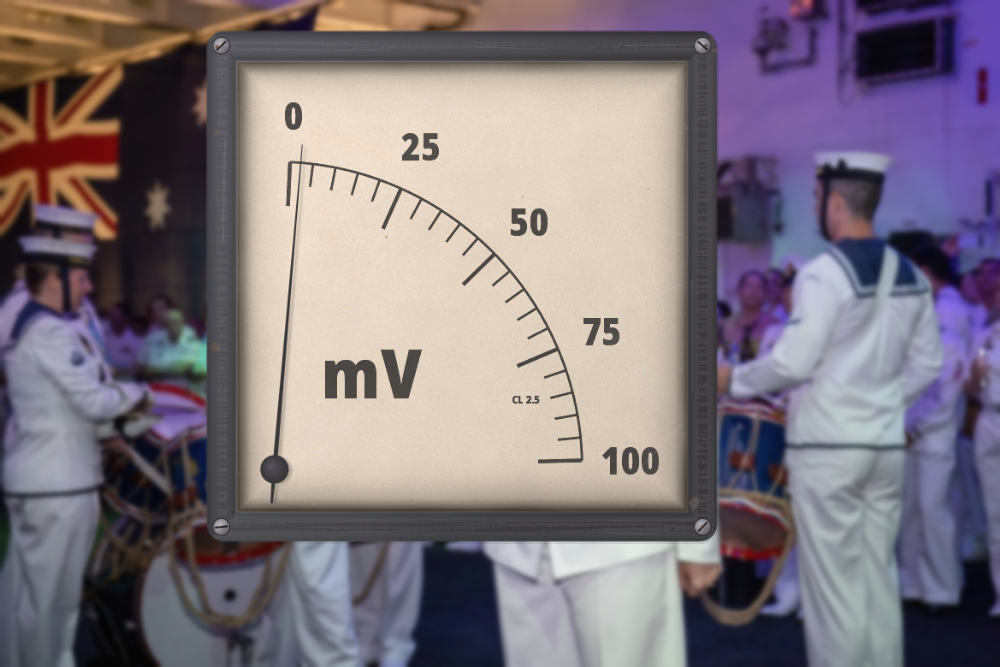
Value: value=2.5 unit=mV
